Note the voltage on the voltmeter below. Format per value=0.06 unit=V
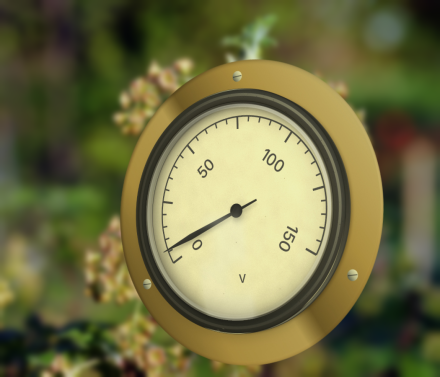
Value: value=5 unit=V
